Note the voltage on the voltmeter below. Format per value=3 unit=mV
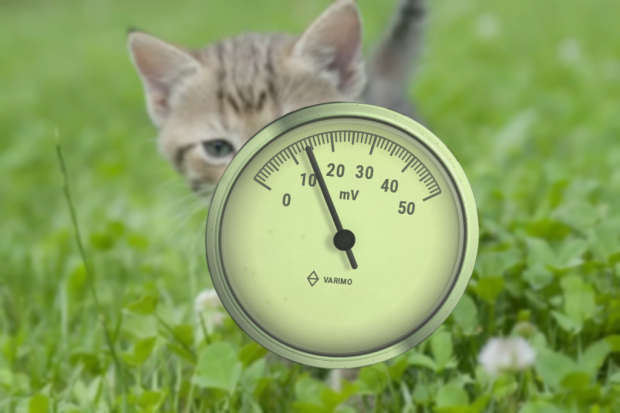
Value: value=14 unit=mV
